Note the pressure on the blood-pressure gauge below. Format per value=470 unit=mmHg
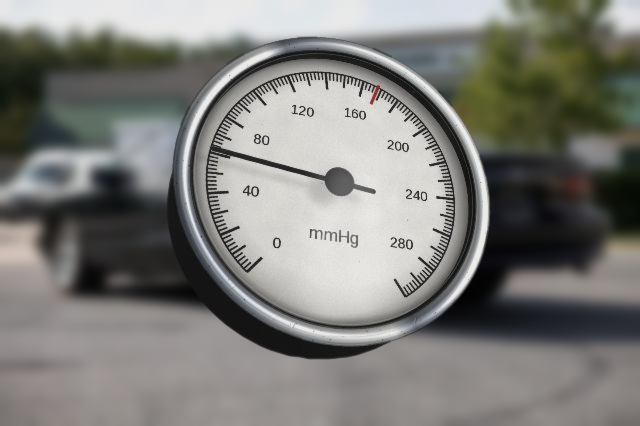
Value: value=60 unit=mmHg
